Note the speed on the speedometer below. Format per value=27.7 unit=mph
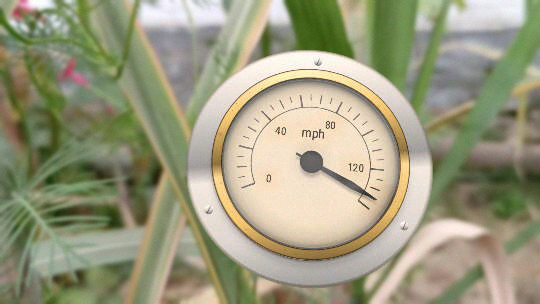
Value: value=135 unit=mph
